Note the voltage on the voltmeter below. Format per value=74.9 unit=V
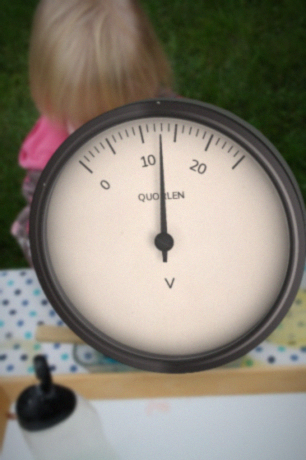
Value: value=13 unit=V
